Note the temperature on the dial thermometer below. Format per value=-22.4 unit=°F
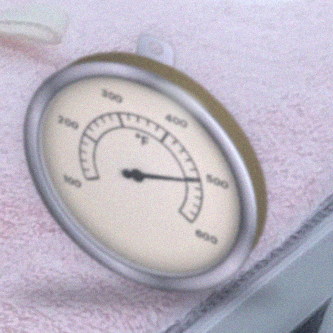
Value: value=500 unit=°F
